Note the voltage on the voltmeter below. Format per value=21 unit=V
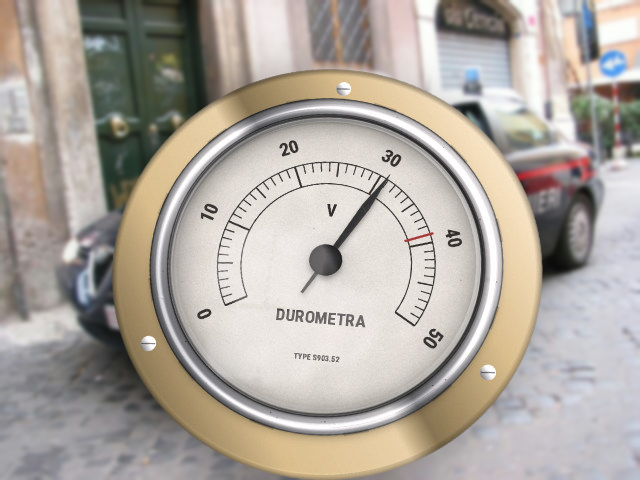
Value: value=31 unit=V
